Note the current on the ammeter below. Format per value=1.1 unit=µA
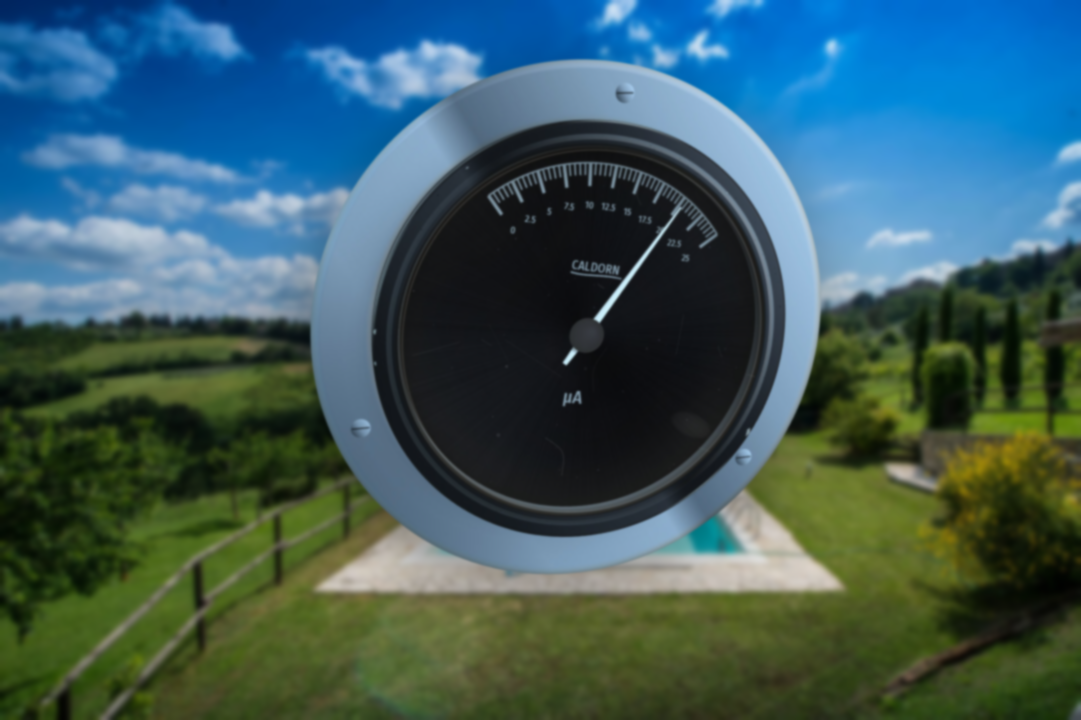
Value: value=20 unit=µA
